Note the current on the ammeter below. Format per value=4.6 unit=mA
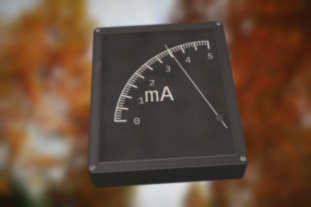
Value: value=3.5 unit=mA
